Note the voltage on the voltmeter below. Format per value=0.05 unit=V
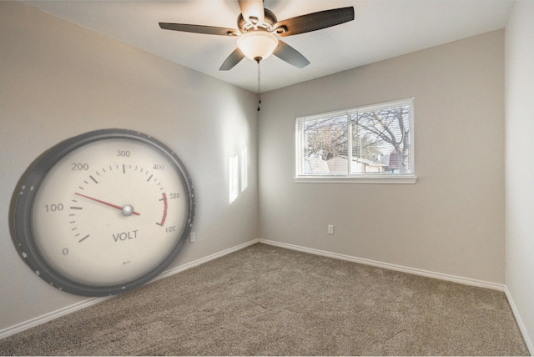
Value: value=140 unit=V
